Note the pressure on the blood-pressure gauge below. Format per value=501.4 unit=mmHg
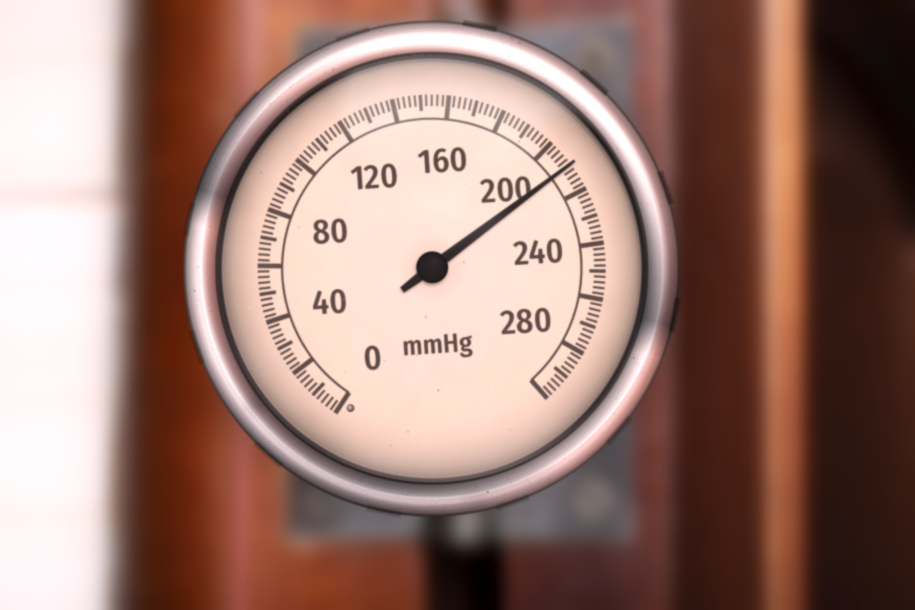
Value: value=210 unit=mmHg
